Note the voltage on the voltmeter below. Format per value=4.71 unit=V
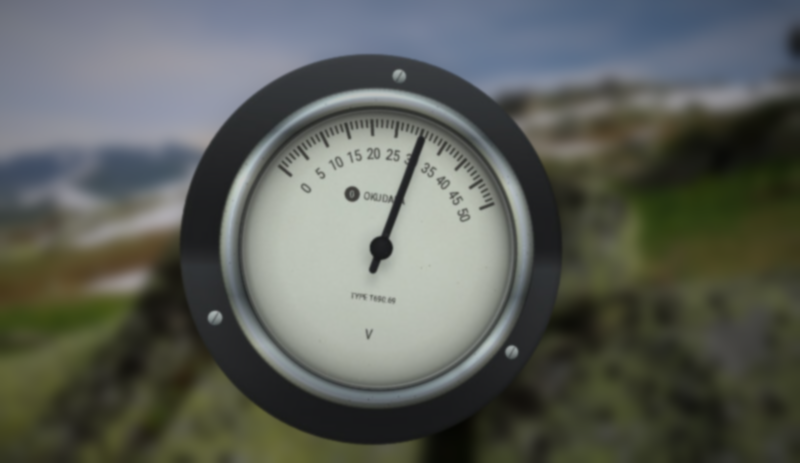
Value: value=30 unit=V
